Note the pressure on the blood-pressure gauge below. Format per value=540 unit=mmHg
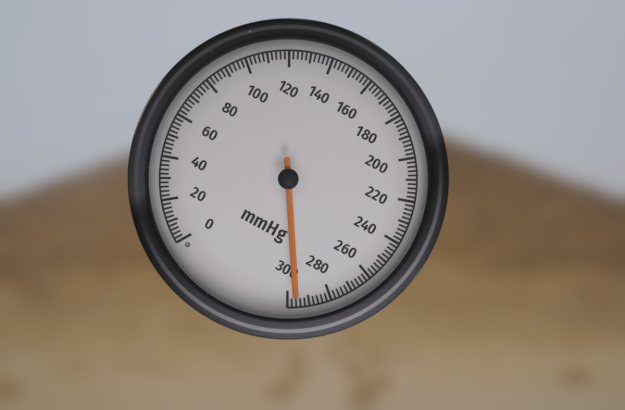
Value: value=296 unit=mmHg
